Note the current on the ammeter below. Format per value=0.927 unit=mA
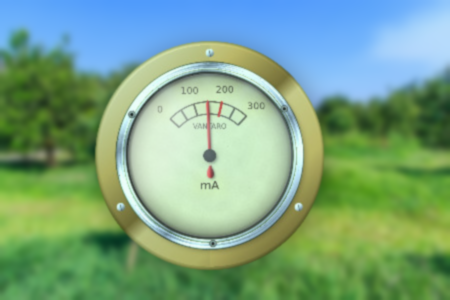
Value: value=150 unit=mA
